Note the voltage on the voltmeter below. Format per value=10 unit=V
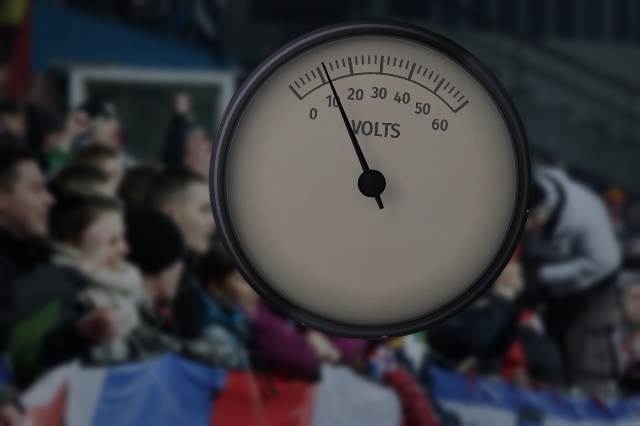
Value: value=12 unit=V
